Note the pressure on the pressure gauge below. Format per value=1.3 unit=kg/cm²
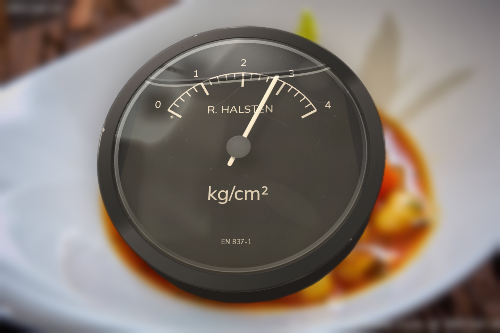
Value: value=2.8 unit=kg/cm²
